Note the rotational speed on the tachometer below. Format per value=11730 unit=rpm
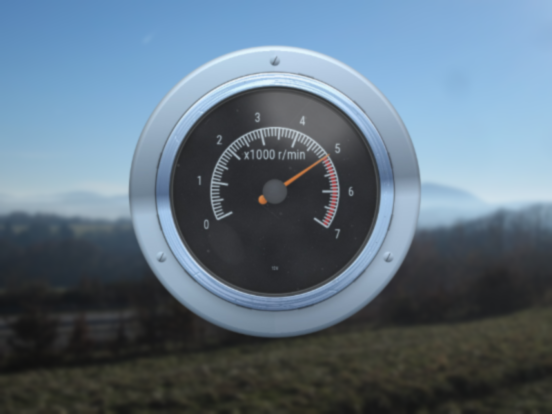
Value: value=5000 unit=rpm
